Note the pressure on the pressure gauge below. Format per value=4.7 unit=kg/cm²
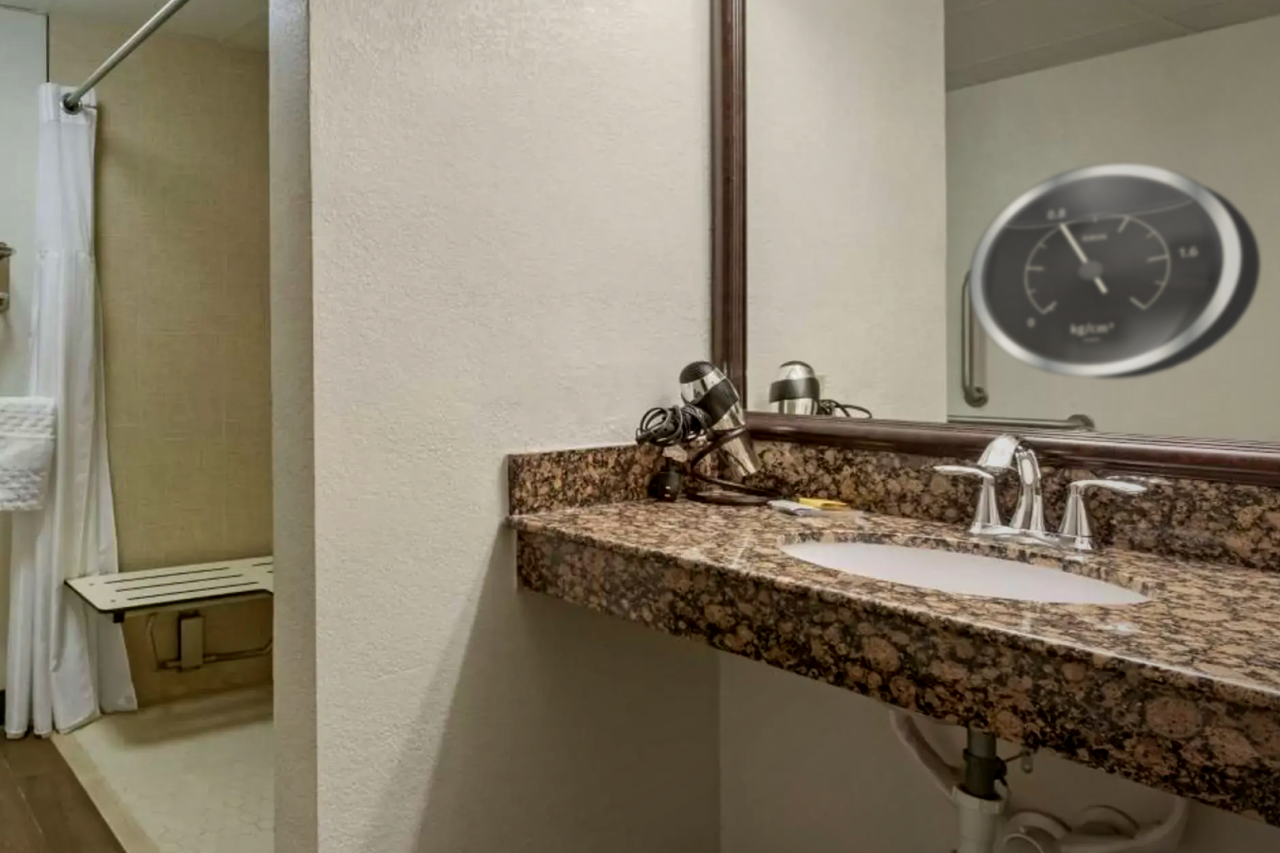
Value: value=0.8 unit=kg/cm²
